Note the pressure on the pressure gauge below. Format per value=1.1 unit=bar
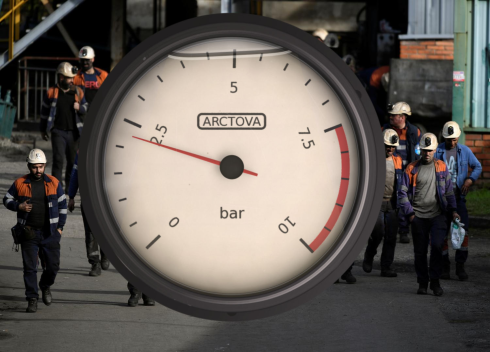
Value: value=2.25 unit=bar
